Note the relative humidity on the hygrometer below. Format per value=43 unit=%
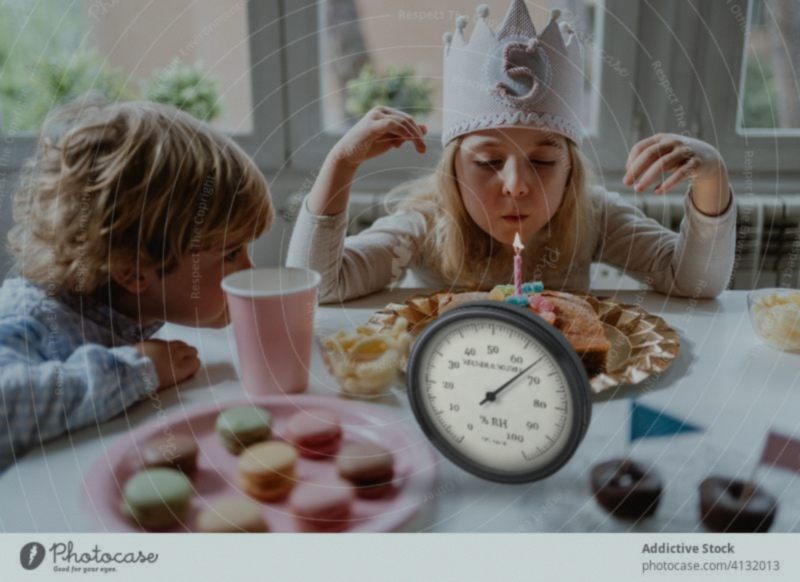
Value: value=65 unit=%
